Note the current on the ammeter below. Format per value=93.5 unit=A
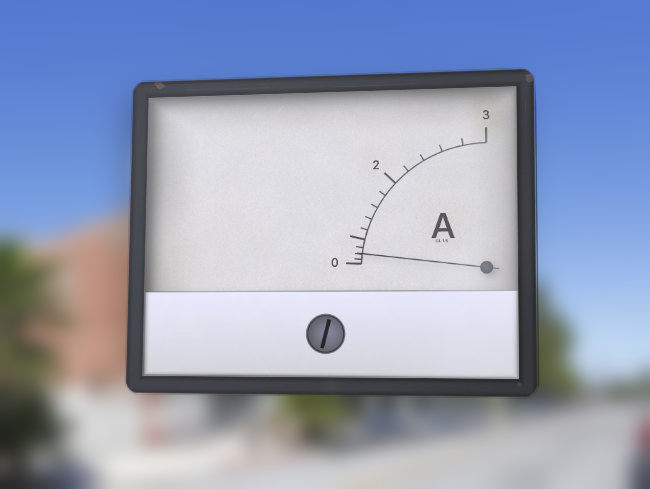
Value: value=0.6 unit=A
